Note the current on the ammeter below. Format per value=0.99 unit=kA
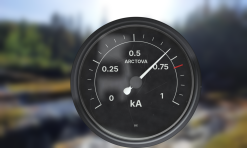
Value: value=0.7 unit=kA
